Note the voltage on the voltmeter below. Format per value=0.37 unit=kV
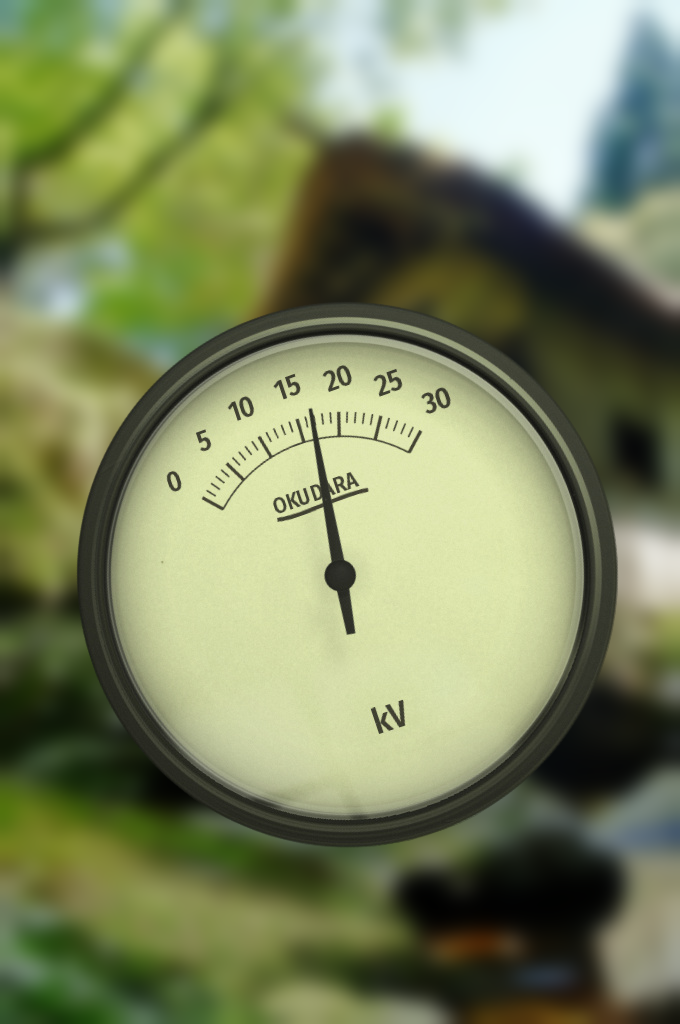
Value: value=17 unit=kV
